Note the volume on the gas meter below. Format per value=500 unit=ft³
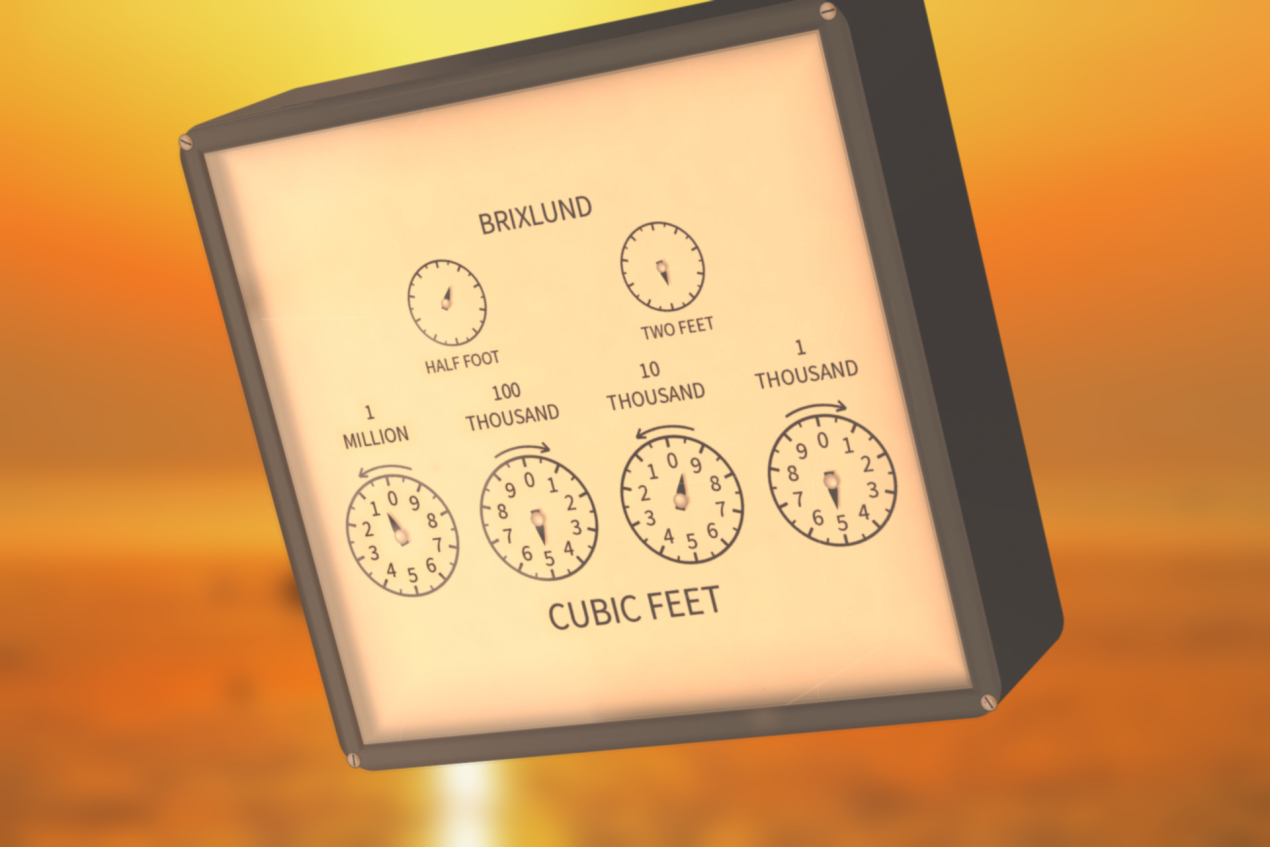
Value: value=49500 unit=ft³
